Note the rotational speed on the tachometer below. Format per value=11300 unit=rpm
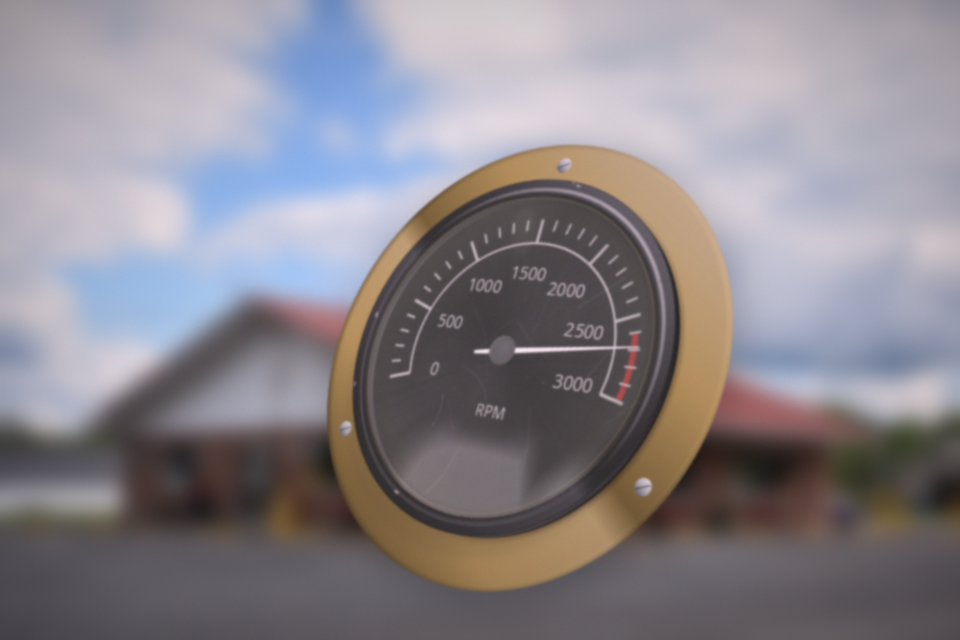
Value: value=2700 unit=rpm
